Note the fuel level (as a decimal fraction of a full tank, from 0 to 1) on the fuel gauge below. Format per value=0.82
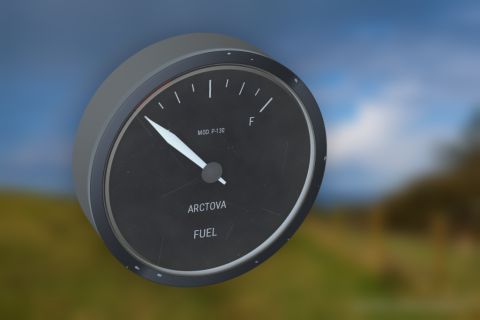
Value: value=0
